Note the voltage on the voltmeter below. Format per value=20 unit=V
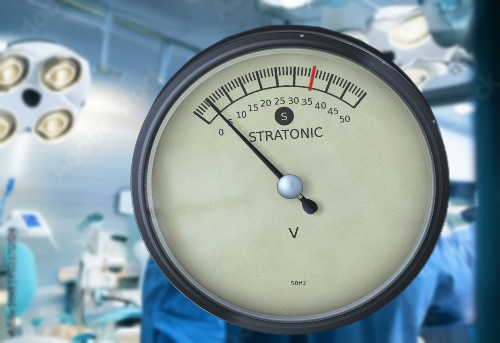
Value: value=5 unit=V
